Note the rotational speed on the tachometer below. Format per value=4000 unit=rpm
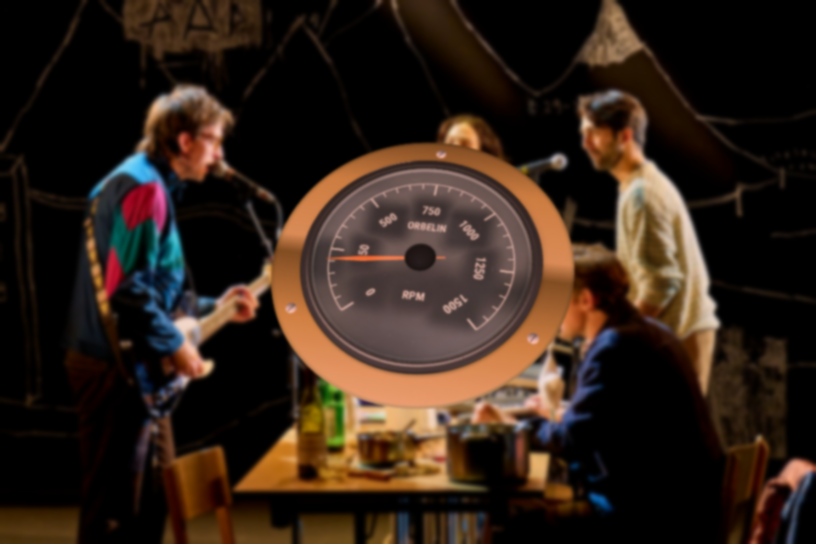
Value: value=200 unit=rpm
